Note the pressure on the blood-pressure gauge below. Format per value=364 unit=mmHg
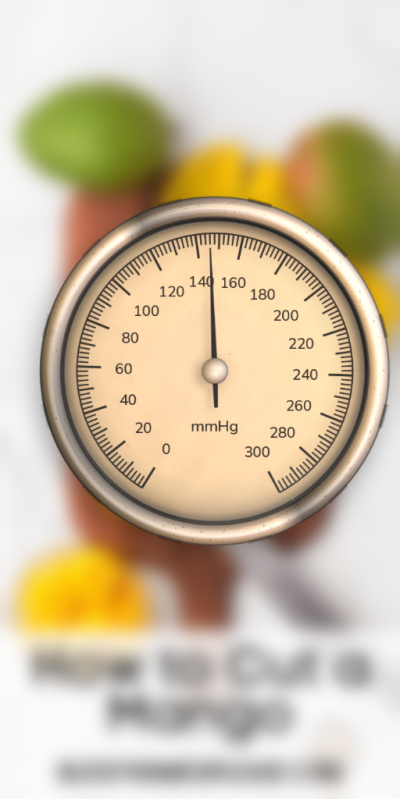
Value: value=146 unit=mmHg
